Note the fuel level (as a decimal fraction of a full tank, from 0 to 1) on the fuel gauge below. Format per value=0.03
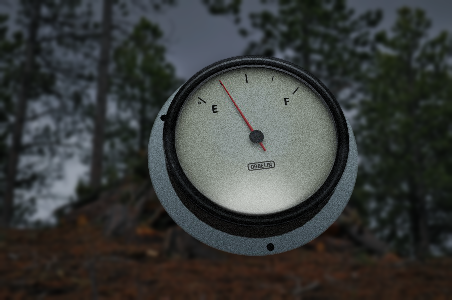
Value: value=0.25
